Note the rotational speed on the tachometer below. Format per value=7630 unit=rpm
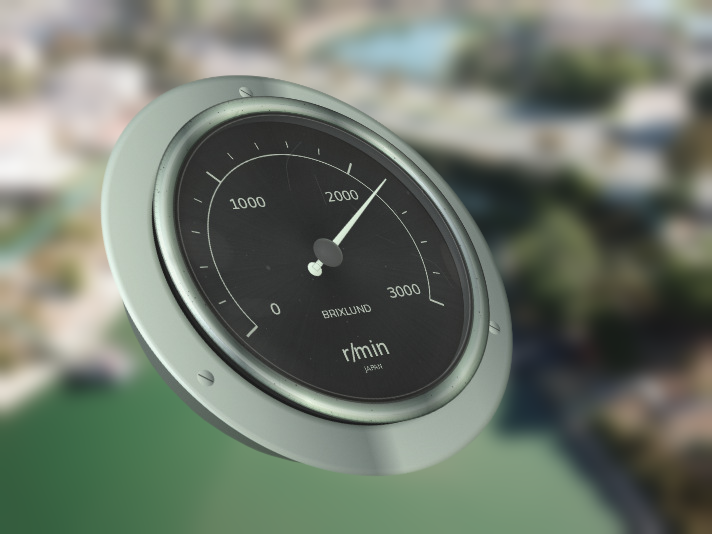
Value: value=2200 unit=rpm
